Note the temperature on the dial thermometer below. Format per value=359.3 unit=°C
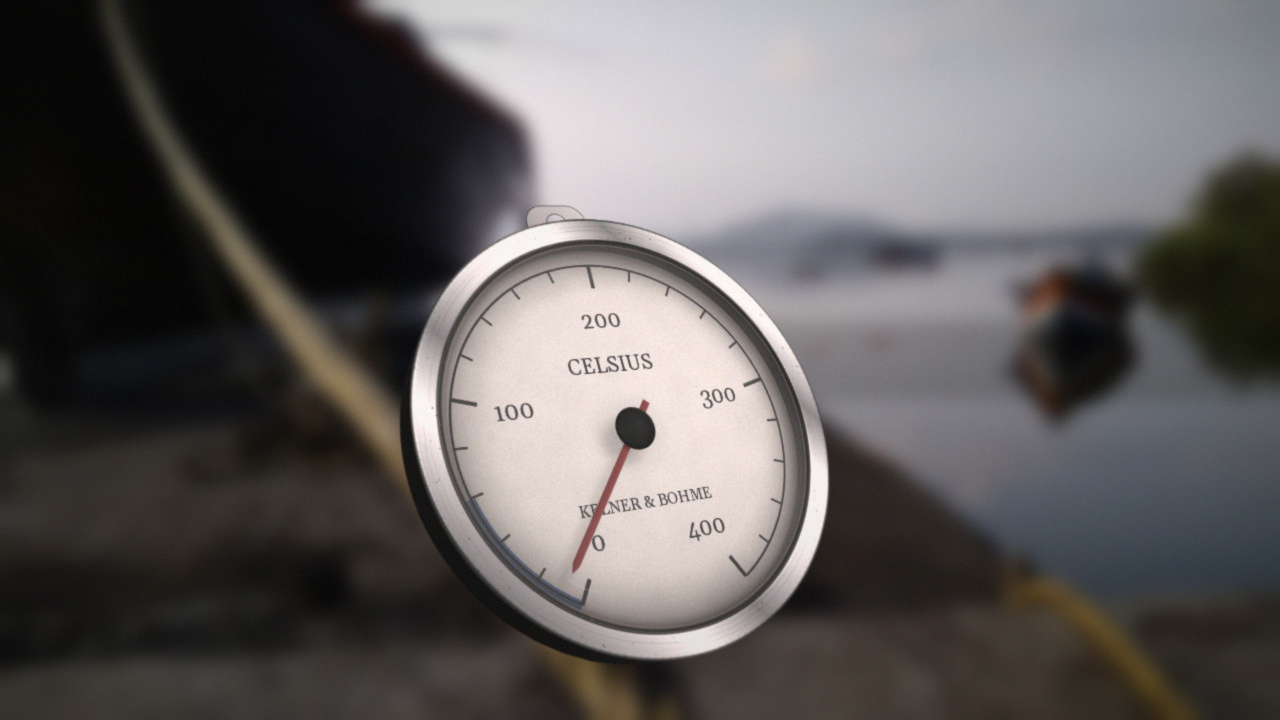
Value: value=10 unit=°C
